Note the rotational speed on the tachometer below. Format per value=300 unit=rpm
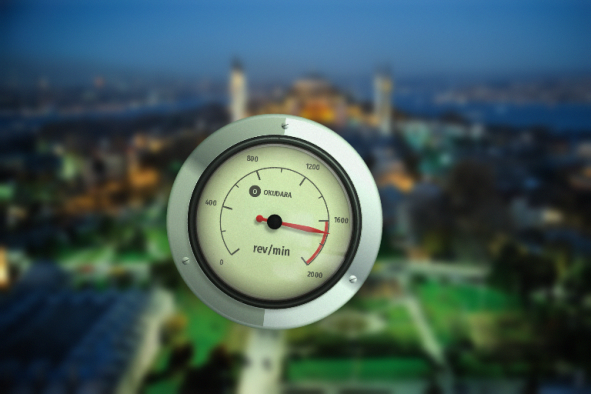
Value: value=1700 unit=rpm
